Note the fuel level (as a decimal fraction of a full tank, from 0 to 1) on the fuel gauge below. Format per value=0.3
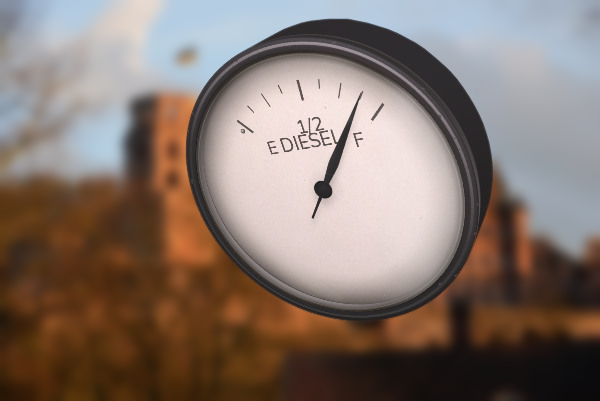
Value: value=0.875
